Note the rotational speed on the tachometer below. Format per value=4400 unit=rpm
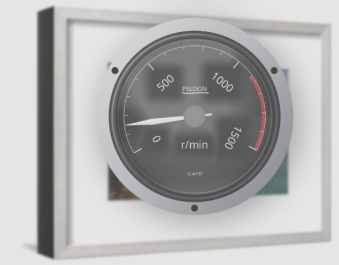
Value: value=150 unit=rpm
